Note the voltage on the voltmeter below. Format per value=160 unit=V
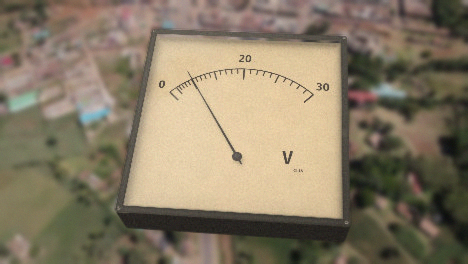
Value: value=10 unit=V
